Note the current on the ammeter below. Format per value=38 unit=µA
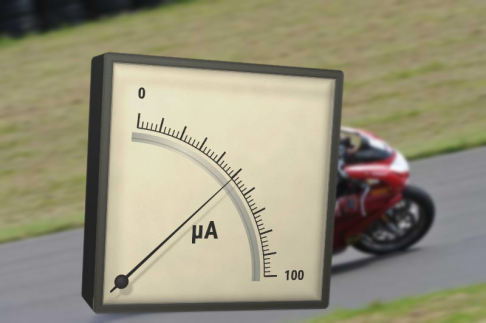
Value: value=50 unit=µA
